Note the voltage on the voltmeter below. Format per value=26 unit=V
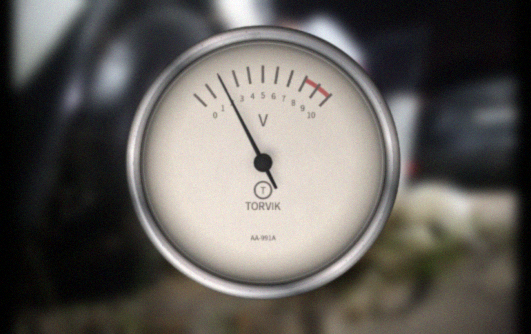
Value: value=2 unit=V
